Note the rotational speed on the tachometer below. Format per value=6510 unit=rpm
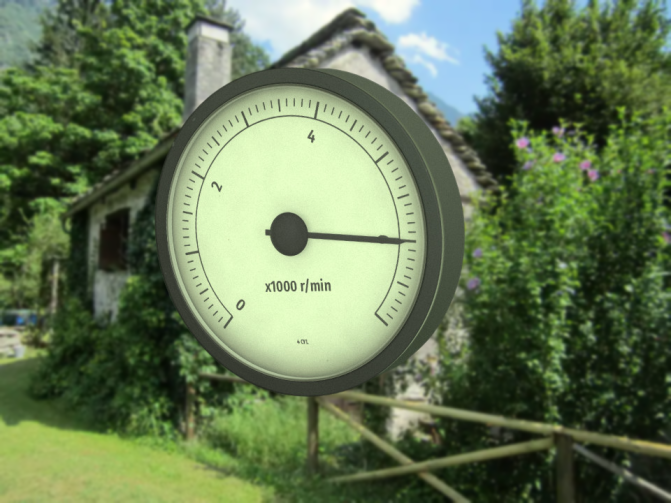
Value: value=6000 unit=rpm
